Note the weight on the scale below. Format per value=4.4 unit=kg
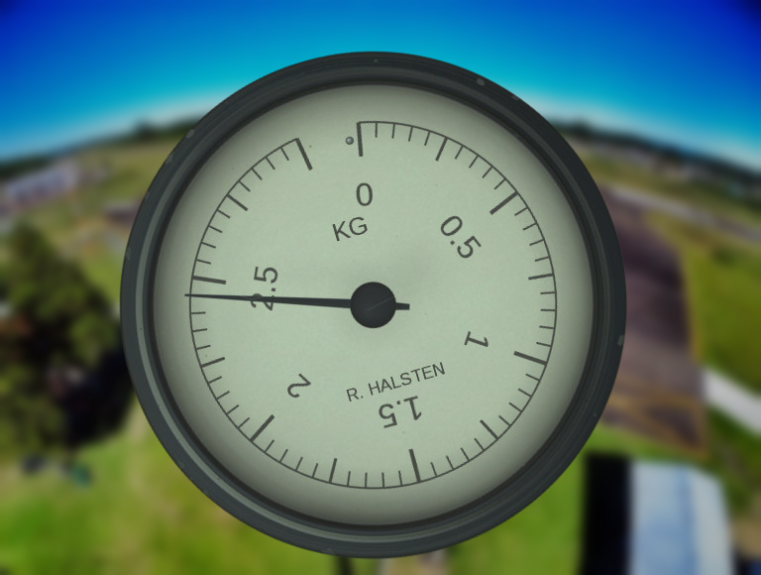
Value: value=2.45 unit=kg
